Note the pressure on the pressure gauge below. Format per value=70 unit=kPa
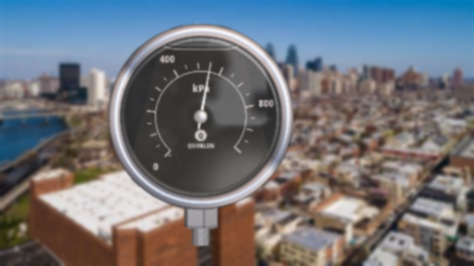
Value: value=550 unit=kPa
